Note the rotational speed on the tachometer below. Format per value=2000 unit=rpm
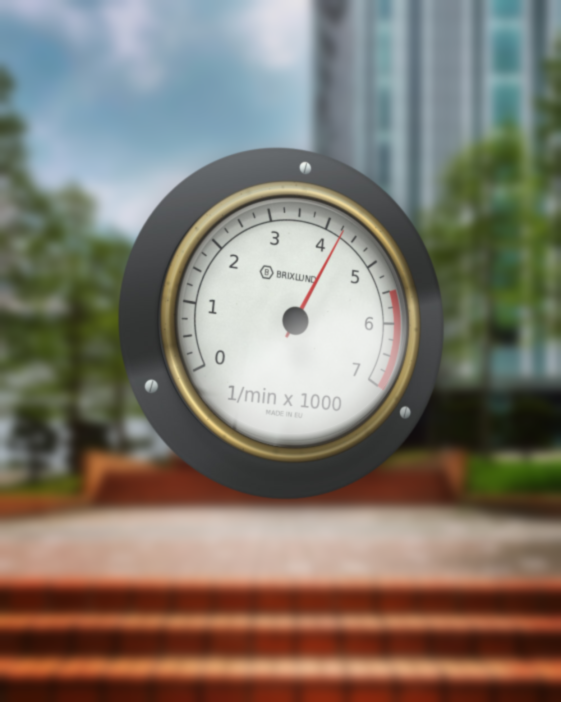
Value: value=4250 unit=rpm
